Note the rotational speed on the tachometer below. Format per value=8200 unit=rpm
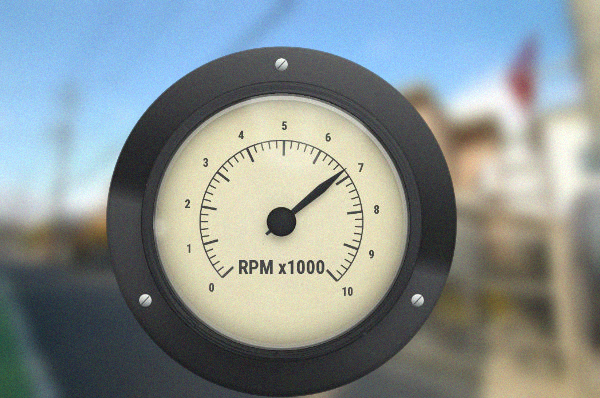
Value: value=6800 unit=rpm
